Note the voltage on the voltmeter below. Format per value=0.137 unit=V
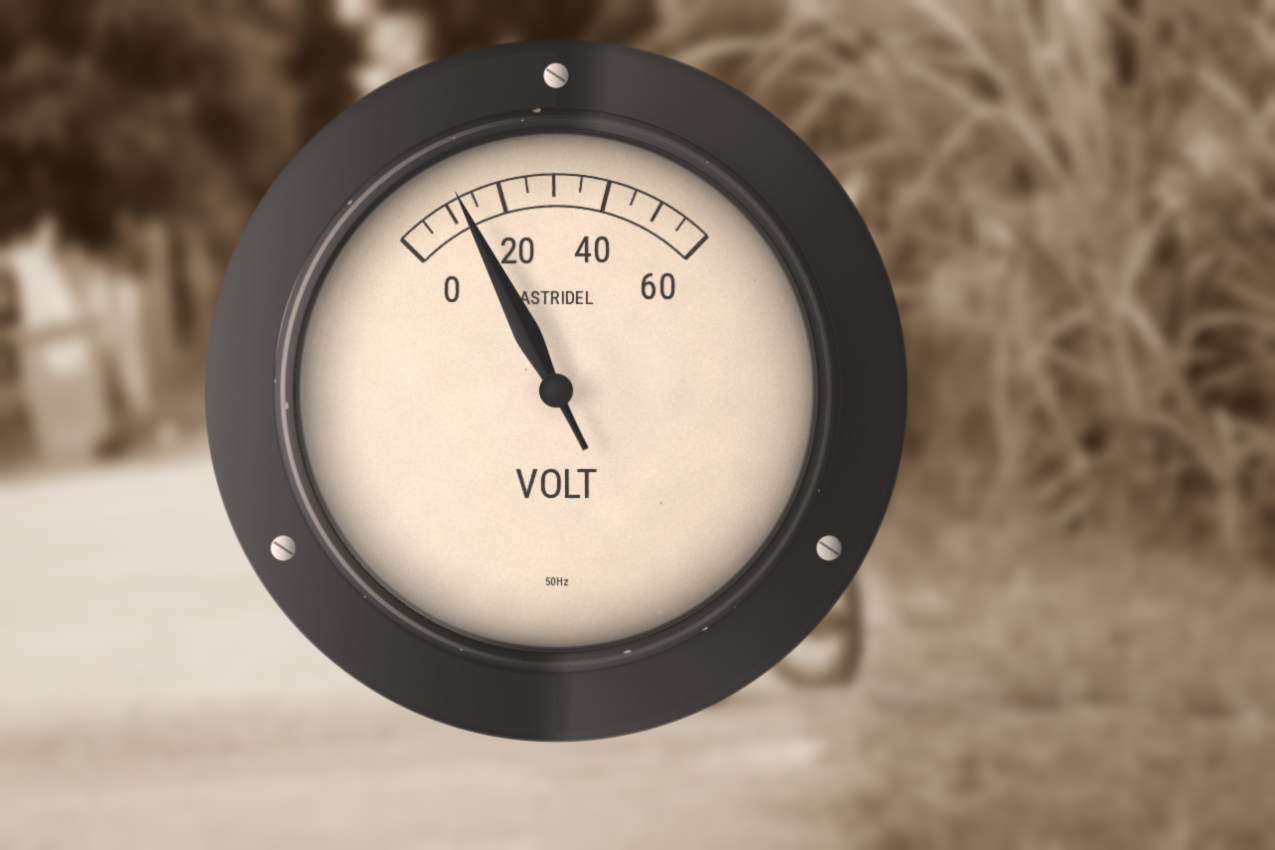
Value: value=12.5 unit=V
